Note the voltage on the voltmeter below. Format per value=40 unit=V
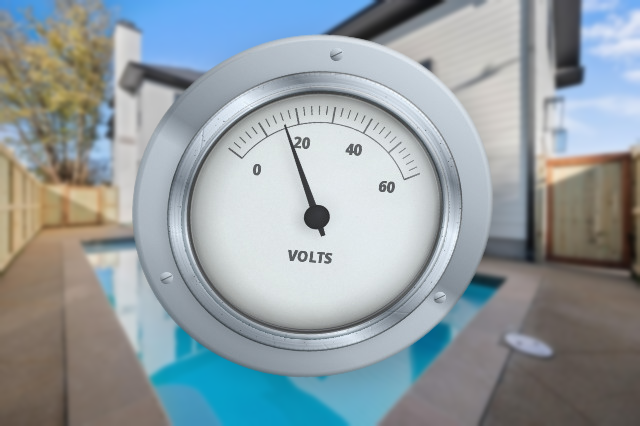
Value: value=16 unit=V
